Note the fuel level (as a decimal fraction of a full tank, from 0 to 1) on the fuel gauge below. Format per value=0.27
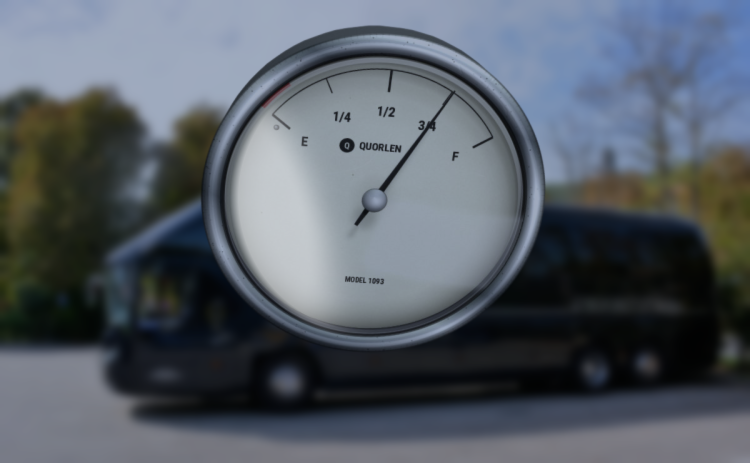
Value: value=0.75
